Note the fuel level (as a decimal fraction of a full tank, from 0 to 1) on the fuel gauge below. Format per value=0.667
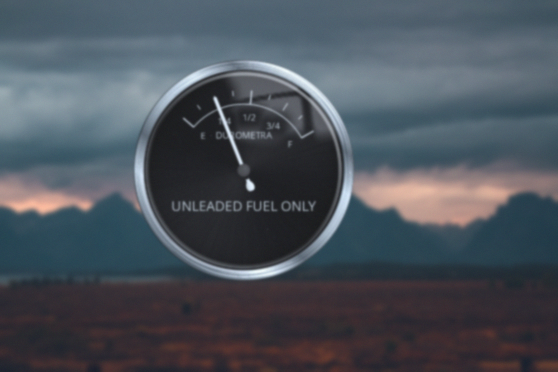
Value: value=0.25
